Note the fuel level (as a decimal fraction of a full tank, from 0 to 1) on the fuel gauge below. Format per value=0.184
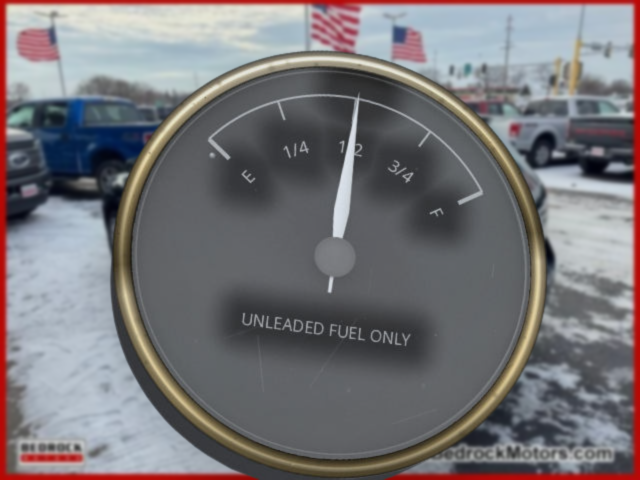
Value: value=0.5
